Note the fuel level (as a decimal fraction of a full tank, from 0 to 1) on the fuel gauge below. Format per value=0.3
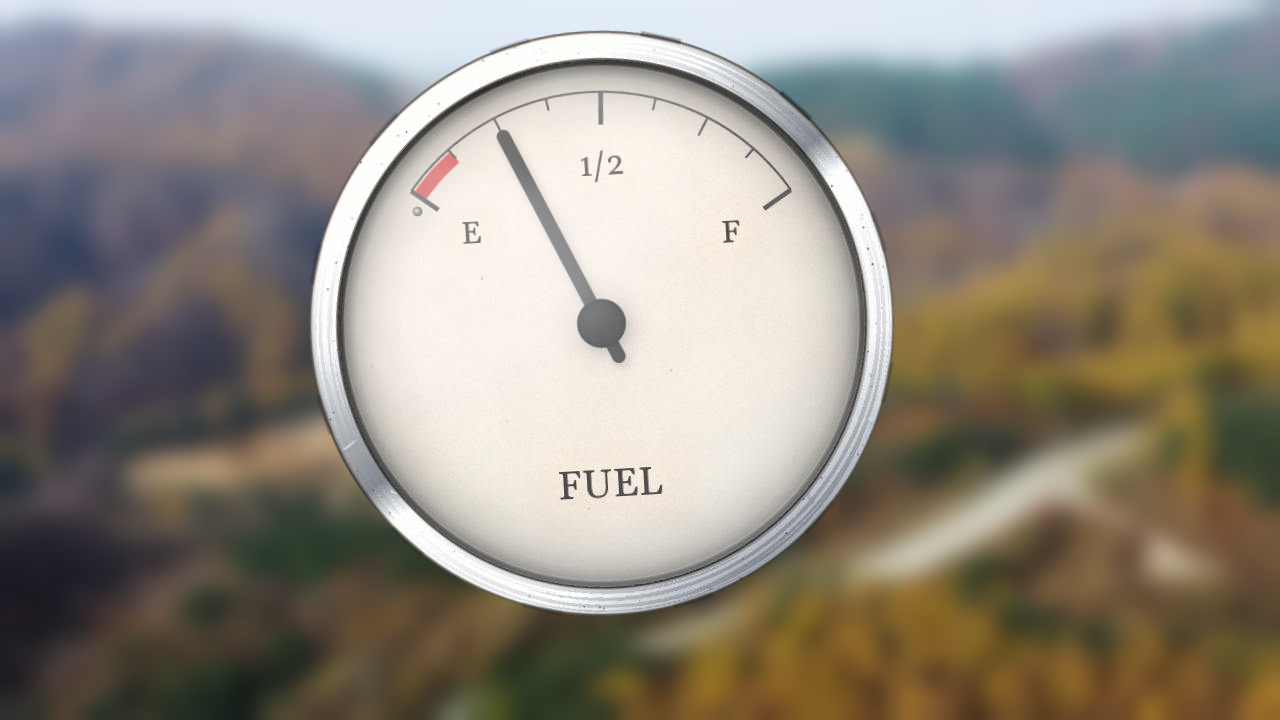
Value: value=0.25
